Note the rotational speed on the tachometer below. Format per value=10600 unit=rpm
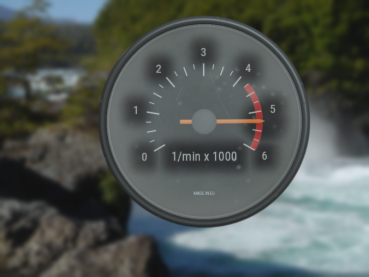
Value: value=5250 unit=rpm
